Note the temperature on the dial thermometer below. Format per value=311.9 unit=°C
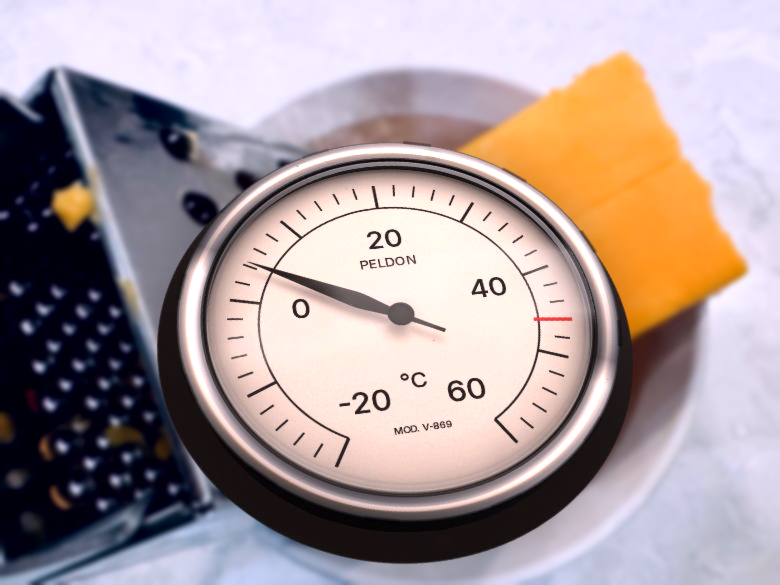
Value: value=4 unit=°C
